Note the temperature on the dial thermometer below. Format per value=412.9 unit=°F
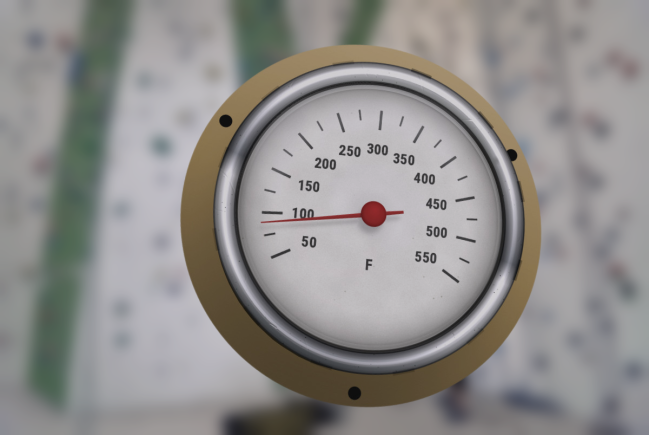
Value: value=87.5 unit=°F
